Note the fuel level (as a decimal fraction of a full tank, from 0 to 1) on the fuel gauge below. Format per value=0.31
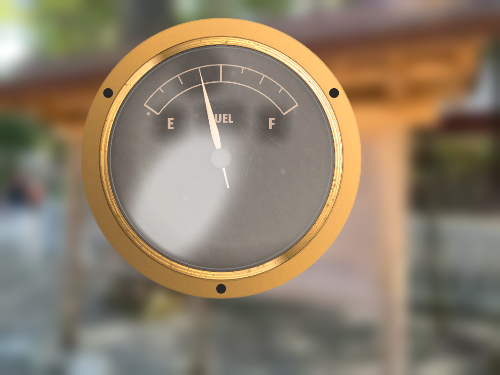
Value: value=0.375
